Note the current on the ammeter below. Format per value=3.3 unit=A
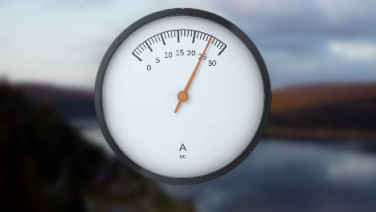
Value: value=25 unit=A
